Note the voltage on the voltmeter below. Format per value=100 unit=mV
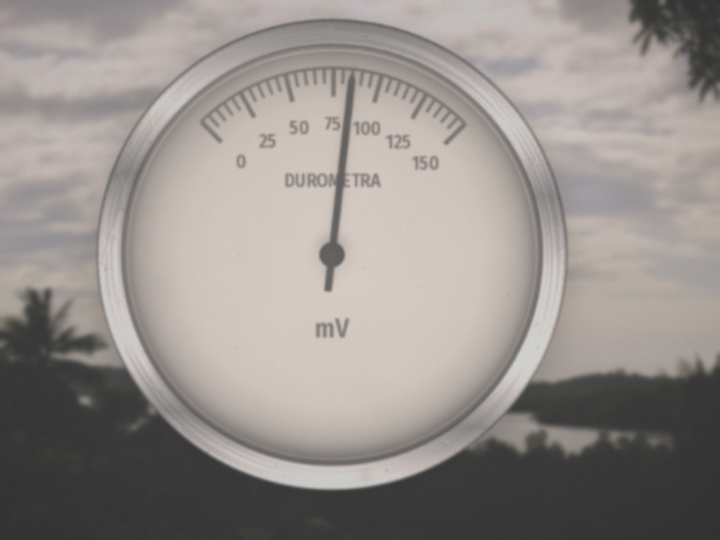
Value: value=85 unit=mV
